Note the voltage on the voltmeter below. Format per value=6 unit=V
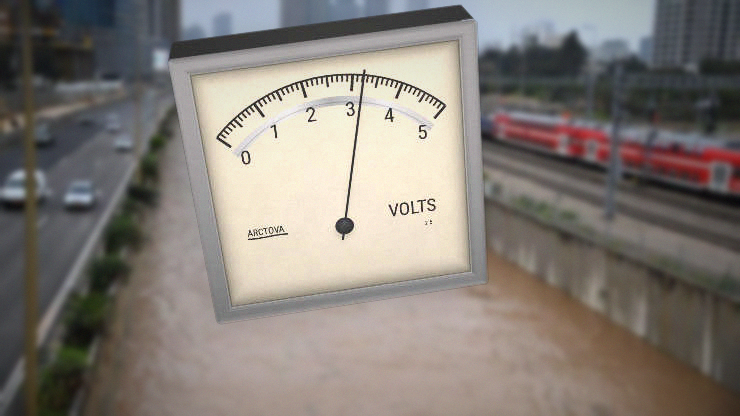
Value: value=3.2 unit=V
